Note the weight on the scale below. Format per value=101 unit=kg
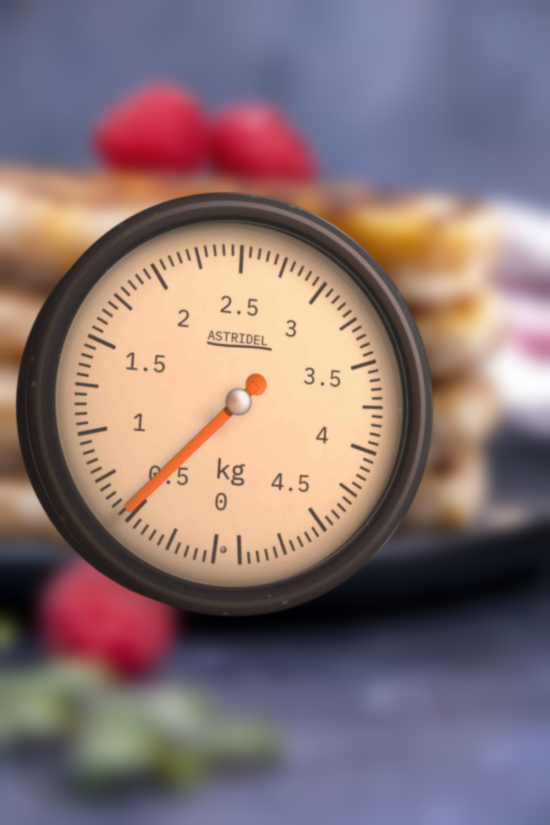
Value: value=0.55 unit=kg
